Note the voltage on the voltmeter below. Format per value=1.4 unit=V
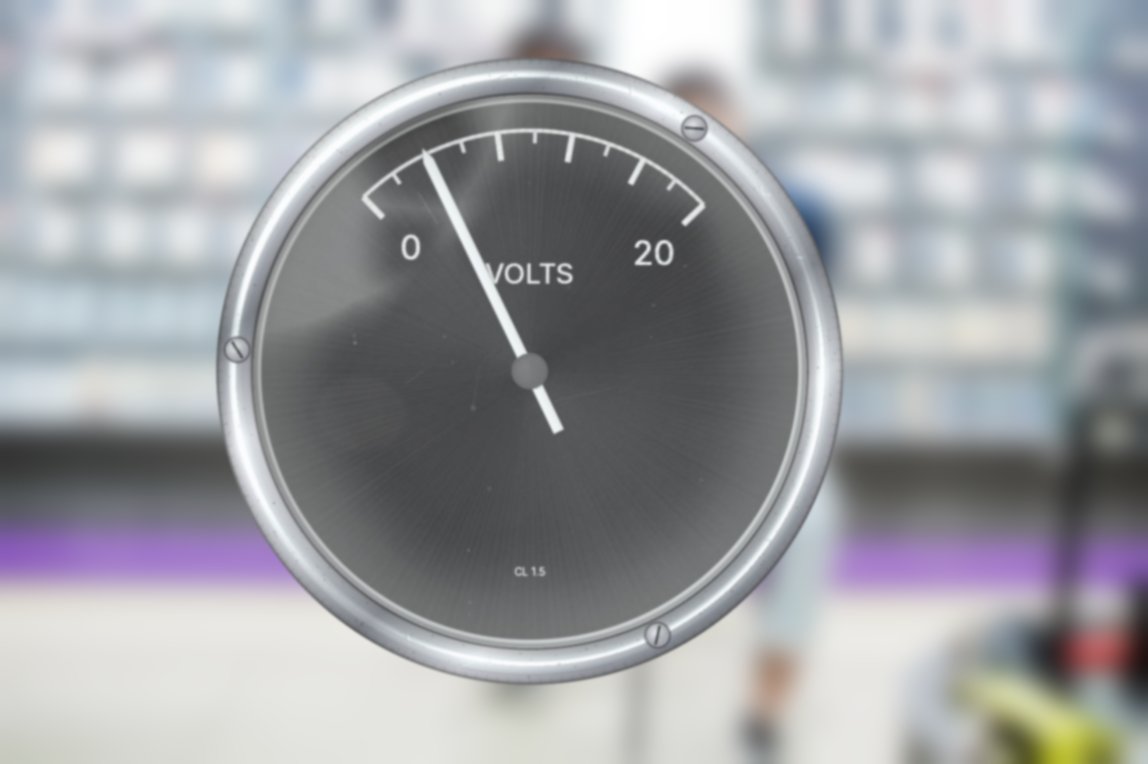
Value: value=4 unit=V
